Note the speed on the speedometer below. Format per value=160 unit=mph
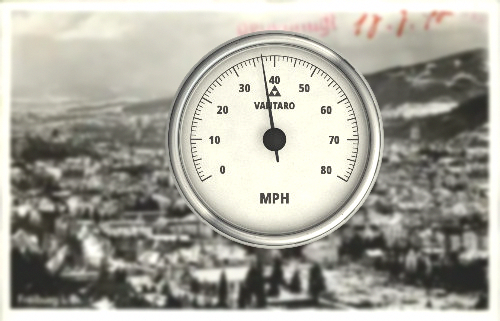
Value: value=37 unit=mph
